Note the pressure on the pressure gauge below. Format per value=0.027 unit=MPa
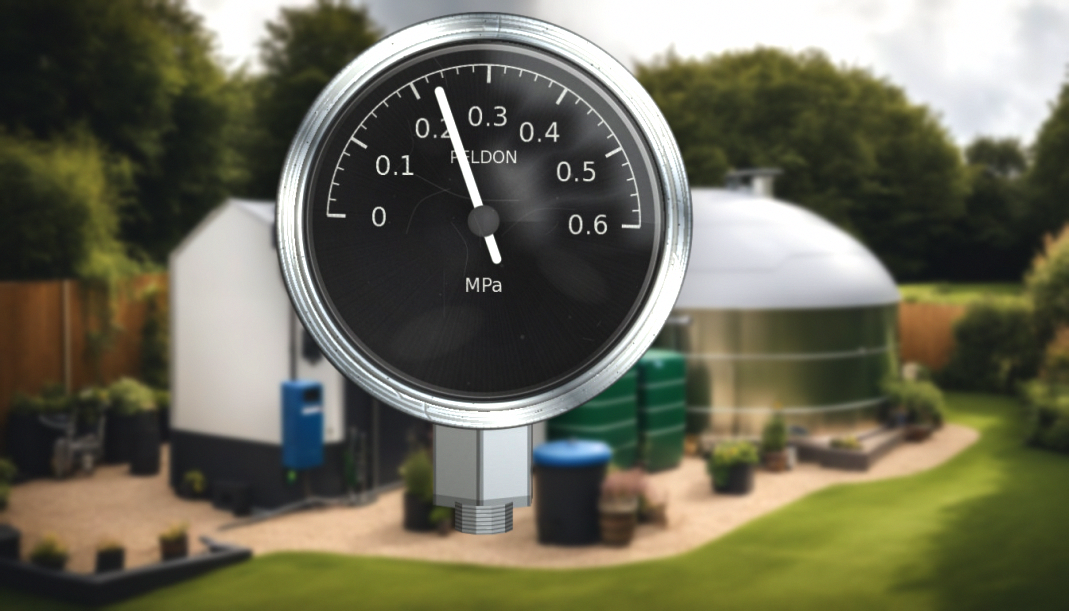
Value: value=0.23 unit=MPa
